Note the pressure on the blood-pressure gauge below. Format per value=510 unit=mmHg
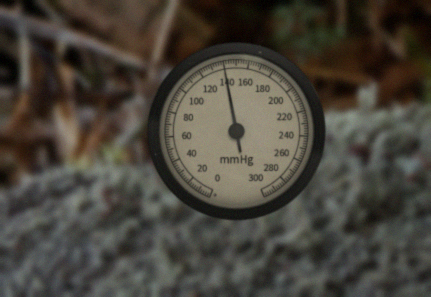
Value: value=140 unit=mmHg
